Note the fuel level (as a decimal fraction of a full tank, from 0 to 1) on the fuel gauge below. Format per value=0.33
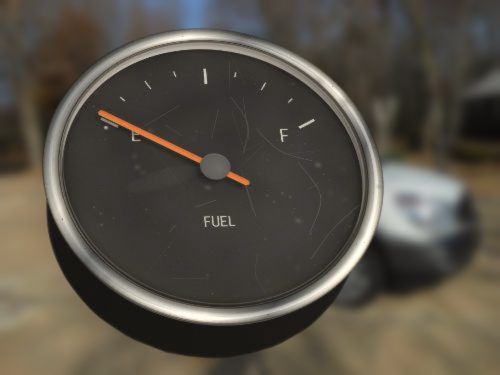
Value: value=0
